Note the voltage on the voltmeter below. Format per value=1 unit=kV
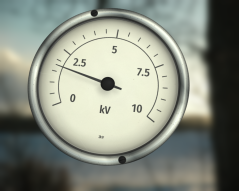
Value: value=1.75 unit=kV
